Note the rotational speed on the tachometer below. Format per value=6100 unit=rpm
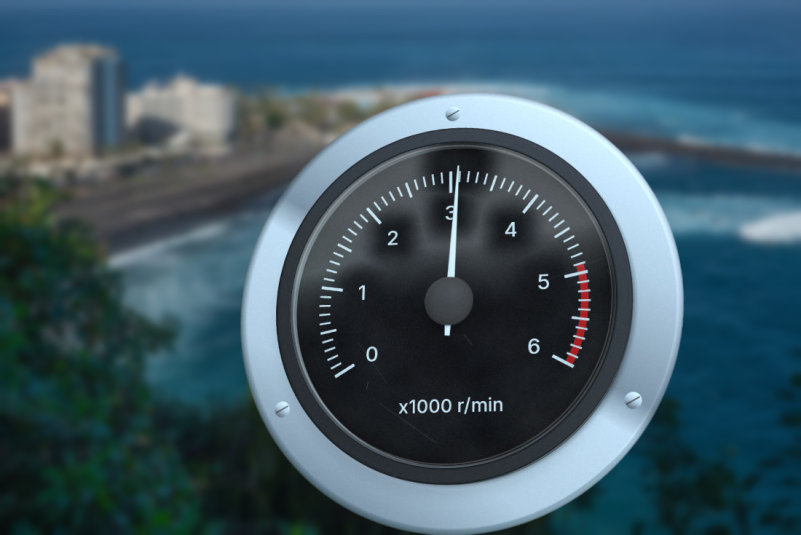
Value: value=3100 unit=rpm
